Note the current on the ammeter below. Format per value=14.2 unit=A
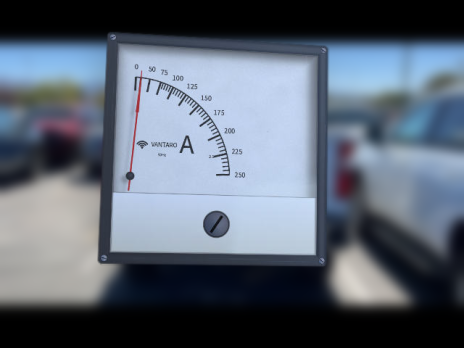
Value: value=25 unit=A
